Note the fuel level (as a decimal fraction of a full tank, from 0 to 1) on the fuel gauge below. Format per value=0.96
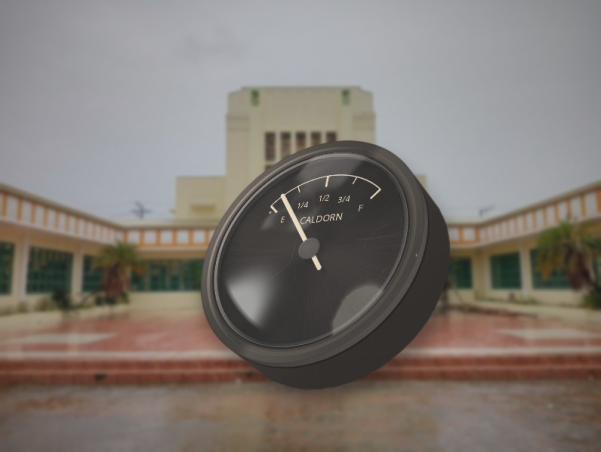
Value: value=0.125
